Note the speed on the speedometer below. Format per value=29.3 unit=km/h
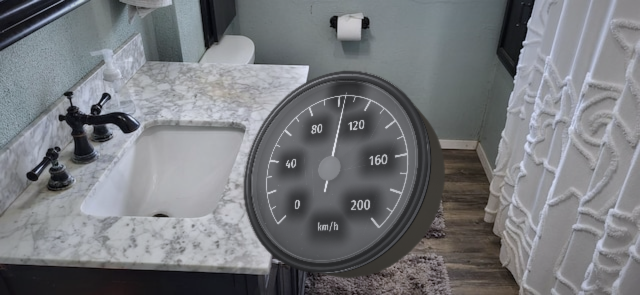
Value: value=105 unit=km/h
